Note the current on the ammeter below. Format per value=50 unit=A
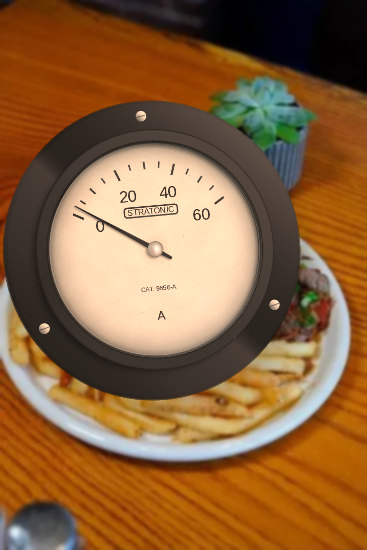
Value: value=2.5 unit=A
